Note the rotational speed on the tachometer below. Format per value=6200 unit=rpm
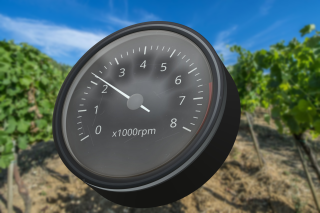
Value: value=2200 unit=rpm
